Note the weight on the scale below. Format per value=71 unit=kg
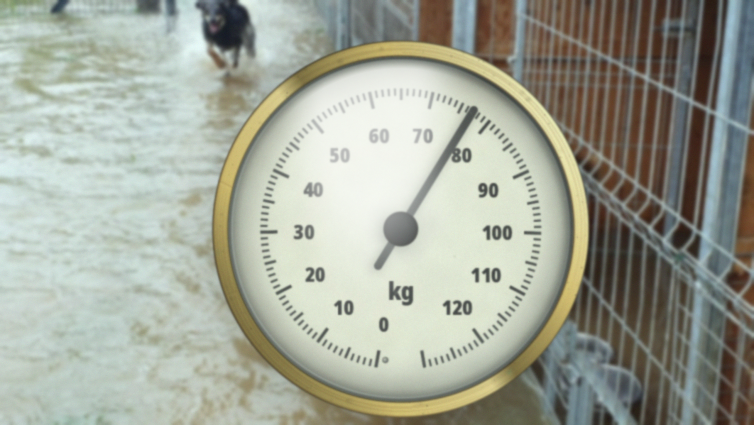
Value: value=77 unit=kg
